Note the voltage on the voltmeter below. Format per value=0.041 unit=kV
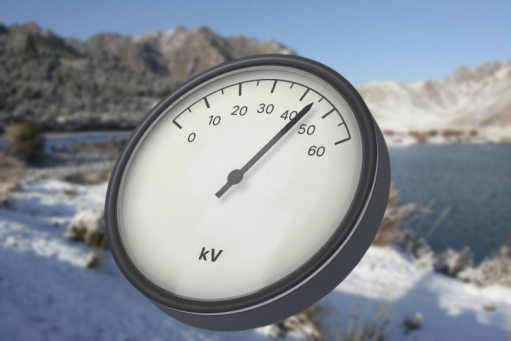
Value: value=45 unit=kV
